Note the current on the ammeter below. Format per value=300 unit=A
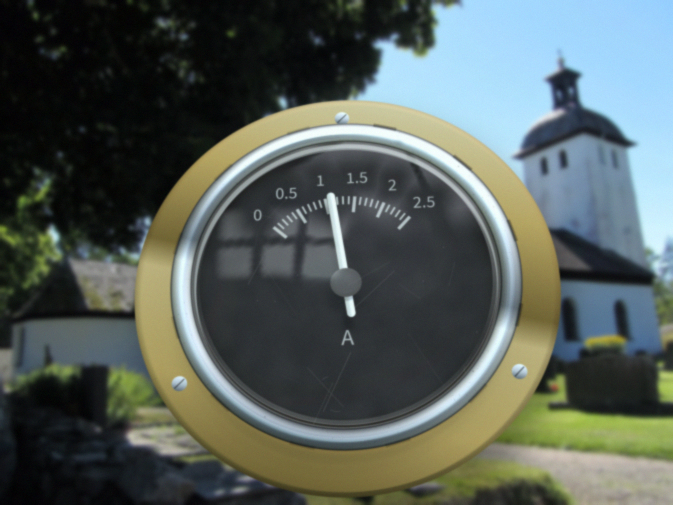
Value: value=1.1 unit=A
